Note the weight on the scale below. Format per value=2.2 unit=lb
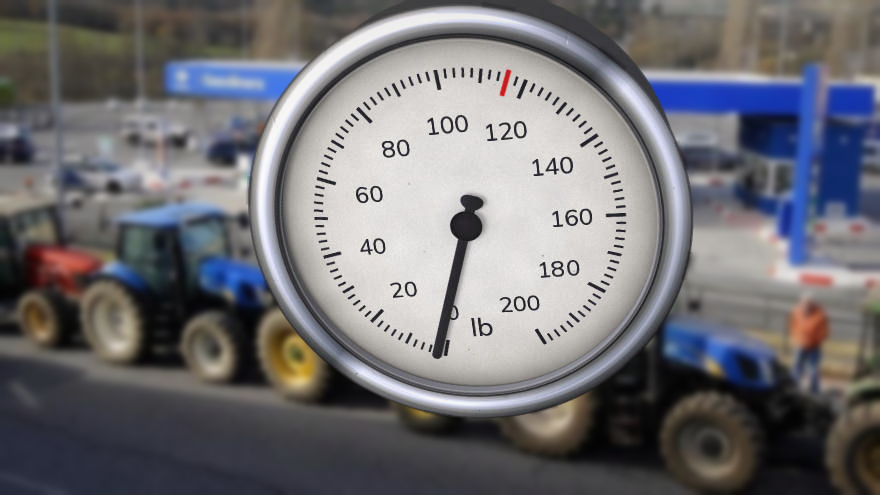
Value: value=2 unit=lb
